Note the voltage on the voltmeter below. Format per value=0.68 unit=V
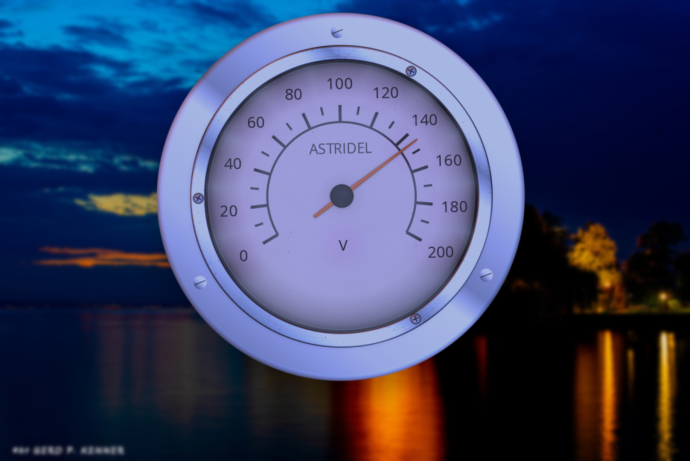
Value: value=145 unit=V
